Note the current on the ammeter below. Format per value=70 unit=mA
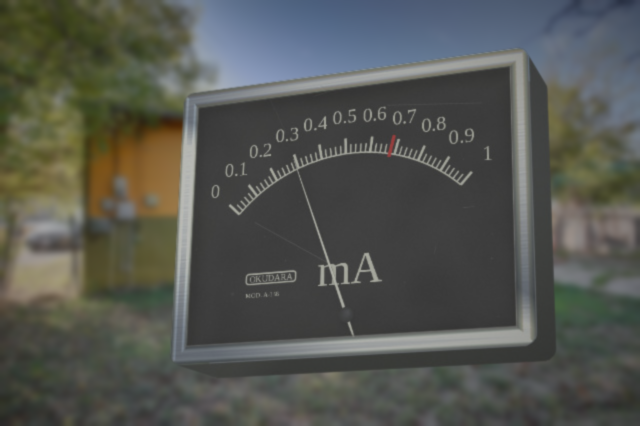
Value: value=0.3 unit=mA
